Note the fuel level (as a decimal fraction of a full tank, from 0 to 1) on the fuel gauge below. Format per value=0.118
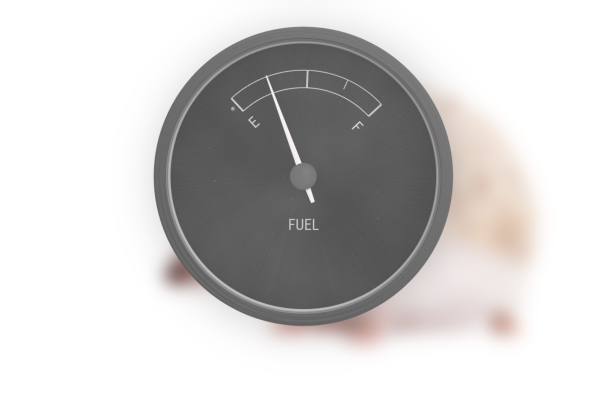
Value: value=0.25
